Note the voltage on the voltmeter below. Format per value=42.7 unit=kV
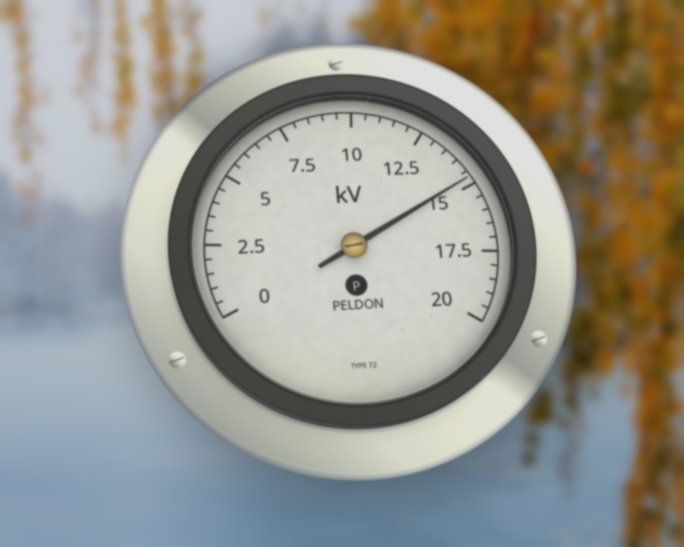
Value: value=14.75 unit=kV
